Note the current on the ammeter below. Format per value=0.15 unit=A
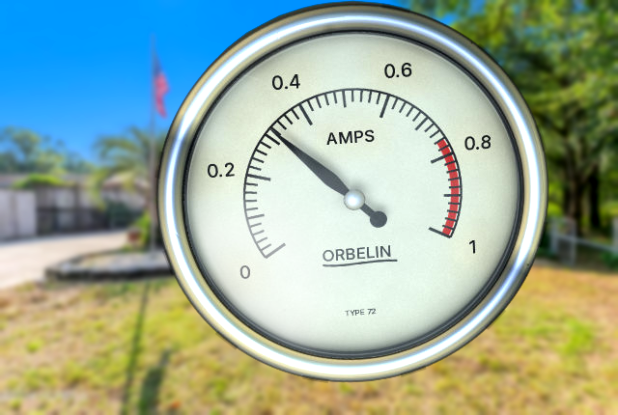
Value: value=0.32 unit=A
